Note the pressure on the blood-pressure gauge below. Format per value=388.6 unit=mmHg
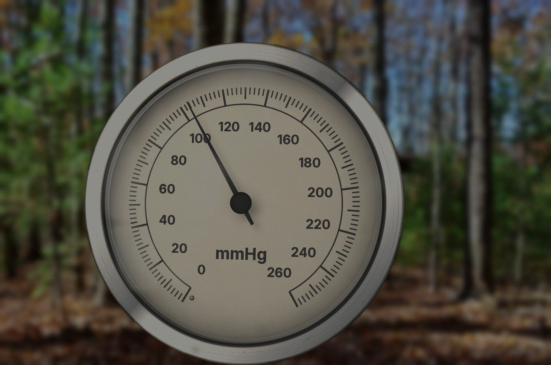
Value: value=104 unit=mmHg
